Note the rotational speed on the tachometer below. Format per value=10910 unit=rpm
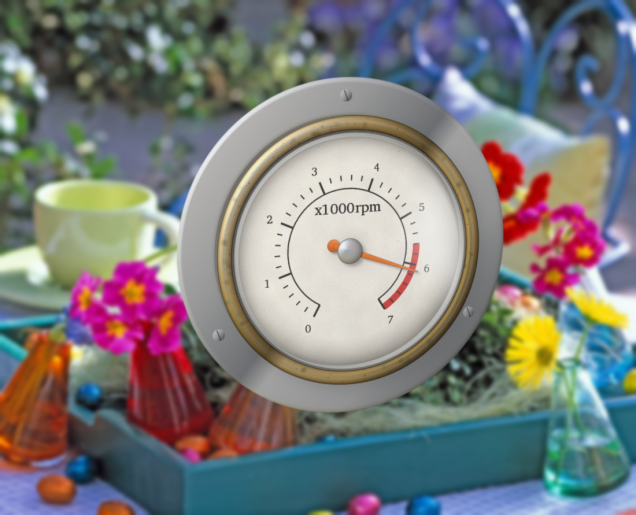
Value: value=6100 unit=rpm
